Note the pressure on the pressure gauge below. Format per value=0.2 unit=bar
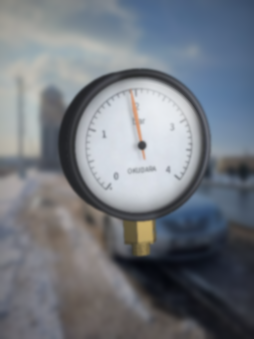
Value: value=1.9 unit=bar
